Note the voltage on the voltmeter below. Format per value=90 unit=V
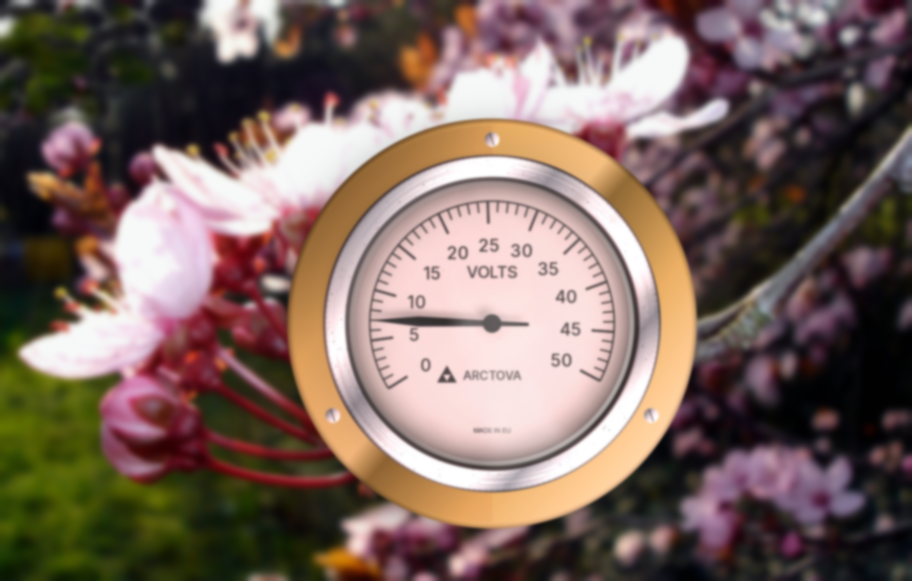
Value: value=7 unit=V
